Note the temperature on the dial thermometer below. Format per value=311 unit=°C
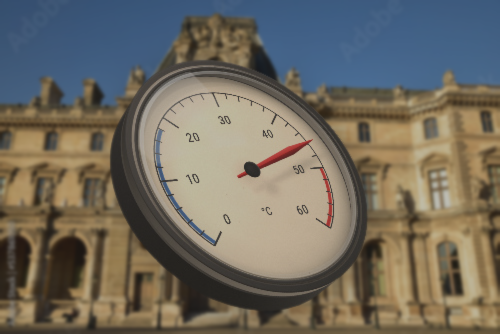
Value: value=46 unit=°C
